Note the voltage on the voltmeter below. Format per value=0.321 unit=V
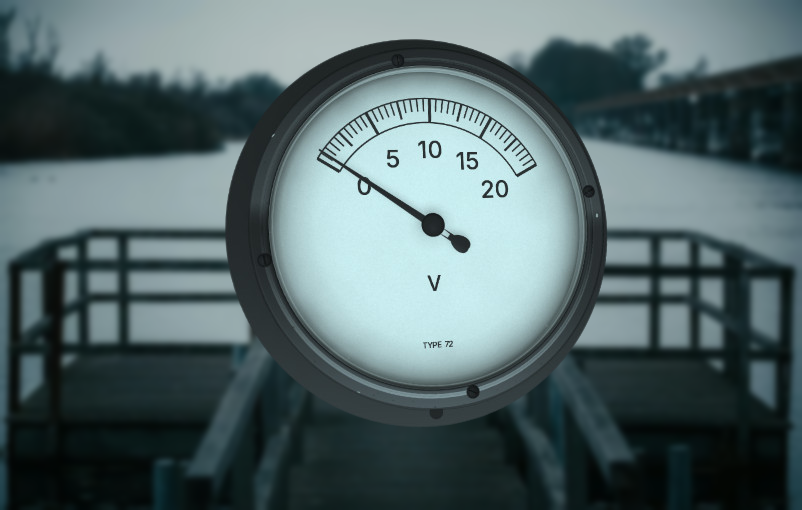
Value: value=0.5 unit=V
